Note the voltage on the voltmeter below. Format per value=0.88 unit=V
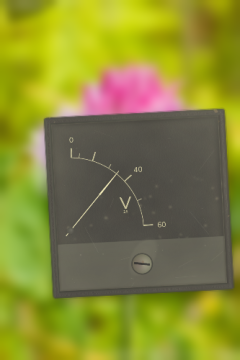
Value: value=35 unit=V
